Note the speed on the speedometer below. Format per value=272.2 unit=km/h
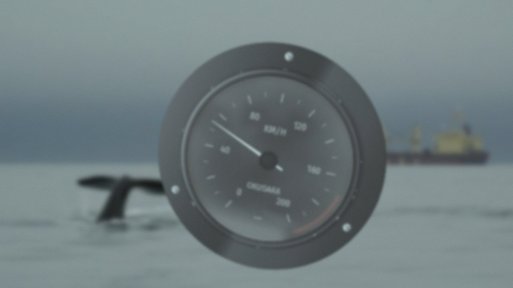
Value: value=55 unit=km/h
